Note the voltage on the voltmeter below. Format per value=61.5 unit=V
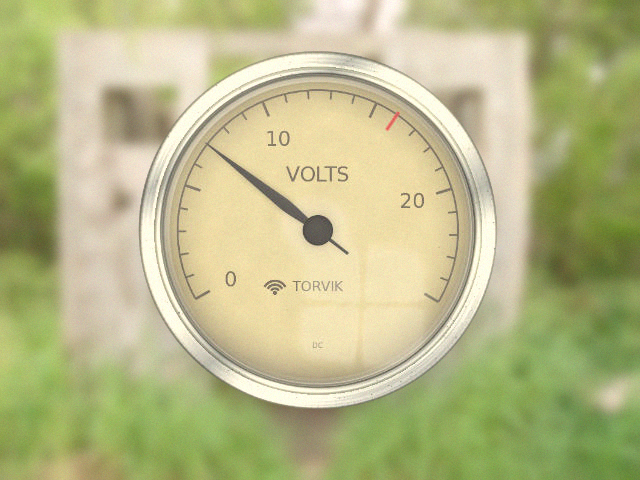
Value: value=7 unit=V
